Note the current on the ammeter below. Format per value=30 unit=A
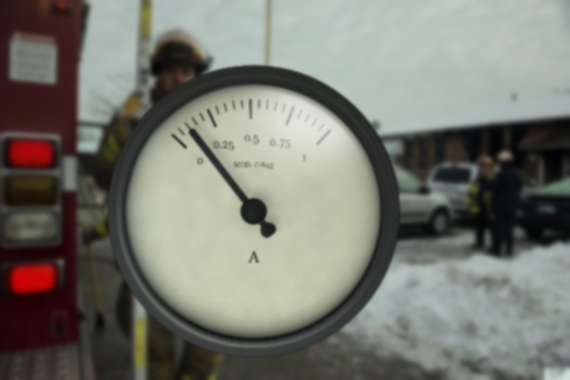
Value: value=0.1 unit=A
